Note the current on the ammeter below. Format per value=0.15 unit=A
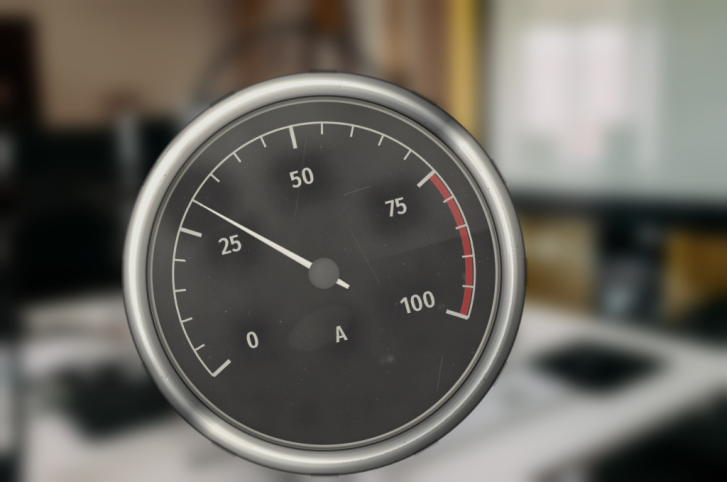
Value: value=30 unit=A
